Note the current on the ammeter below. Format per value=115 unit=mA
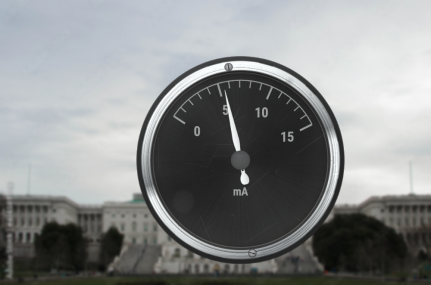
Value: value=5.5 unit=mA
